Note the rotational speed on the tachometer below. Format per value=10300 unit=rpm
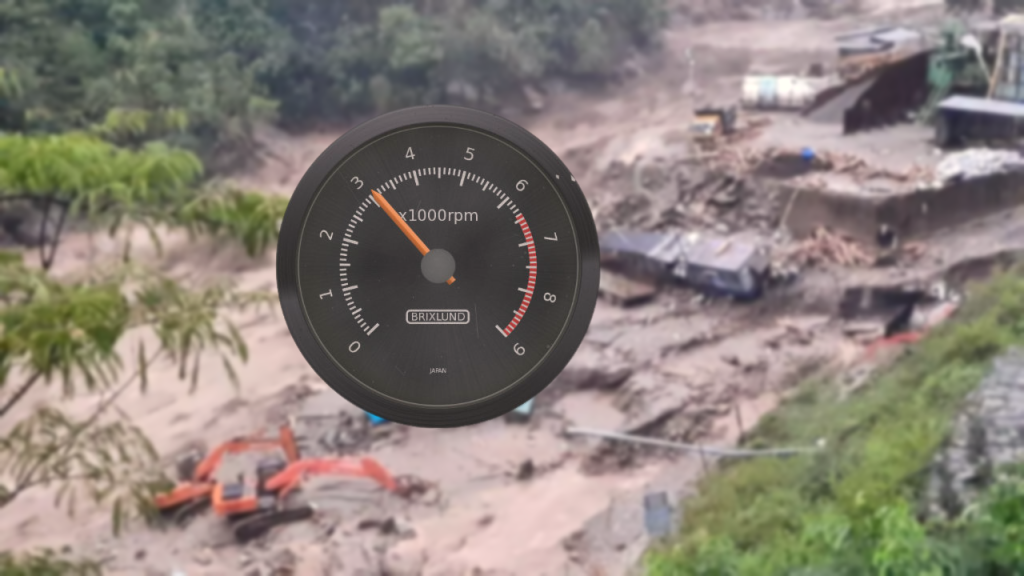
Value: value=3100 unit=rpm
